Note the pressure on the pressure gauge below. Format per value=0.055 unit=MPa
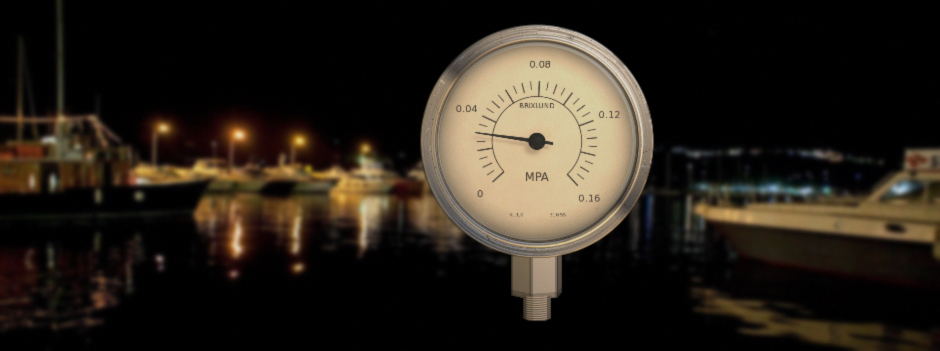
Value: value=0.03 unit=MPa
